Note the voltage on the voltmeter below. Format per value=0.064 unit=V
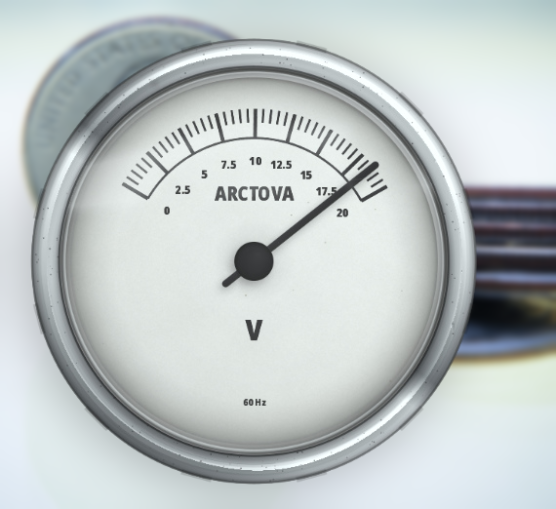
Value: value=18.5 unit=V
